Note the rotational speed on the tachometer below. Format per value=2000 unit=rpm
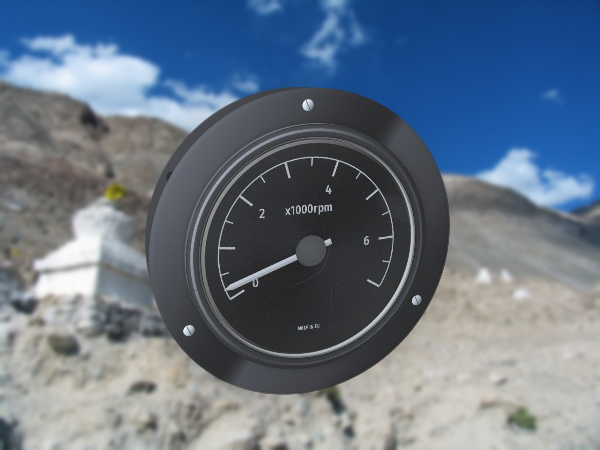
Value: value=250 unit=rpm
